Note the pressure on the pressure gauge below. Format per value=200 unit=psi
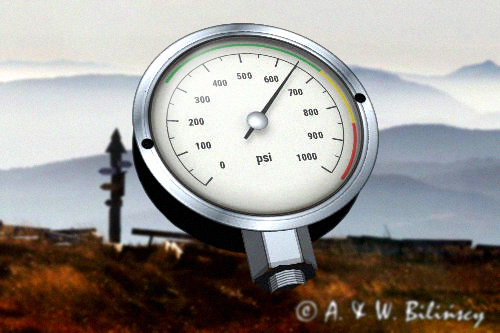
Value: value=650 unit=psi
